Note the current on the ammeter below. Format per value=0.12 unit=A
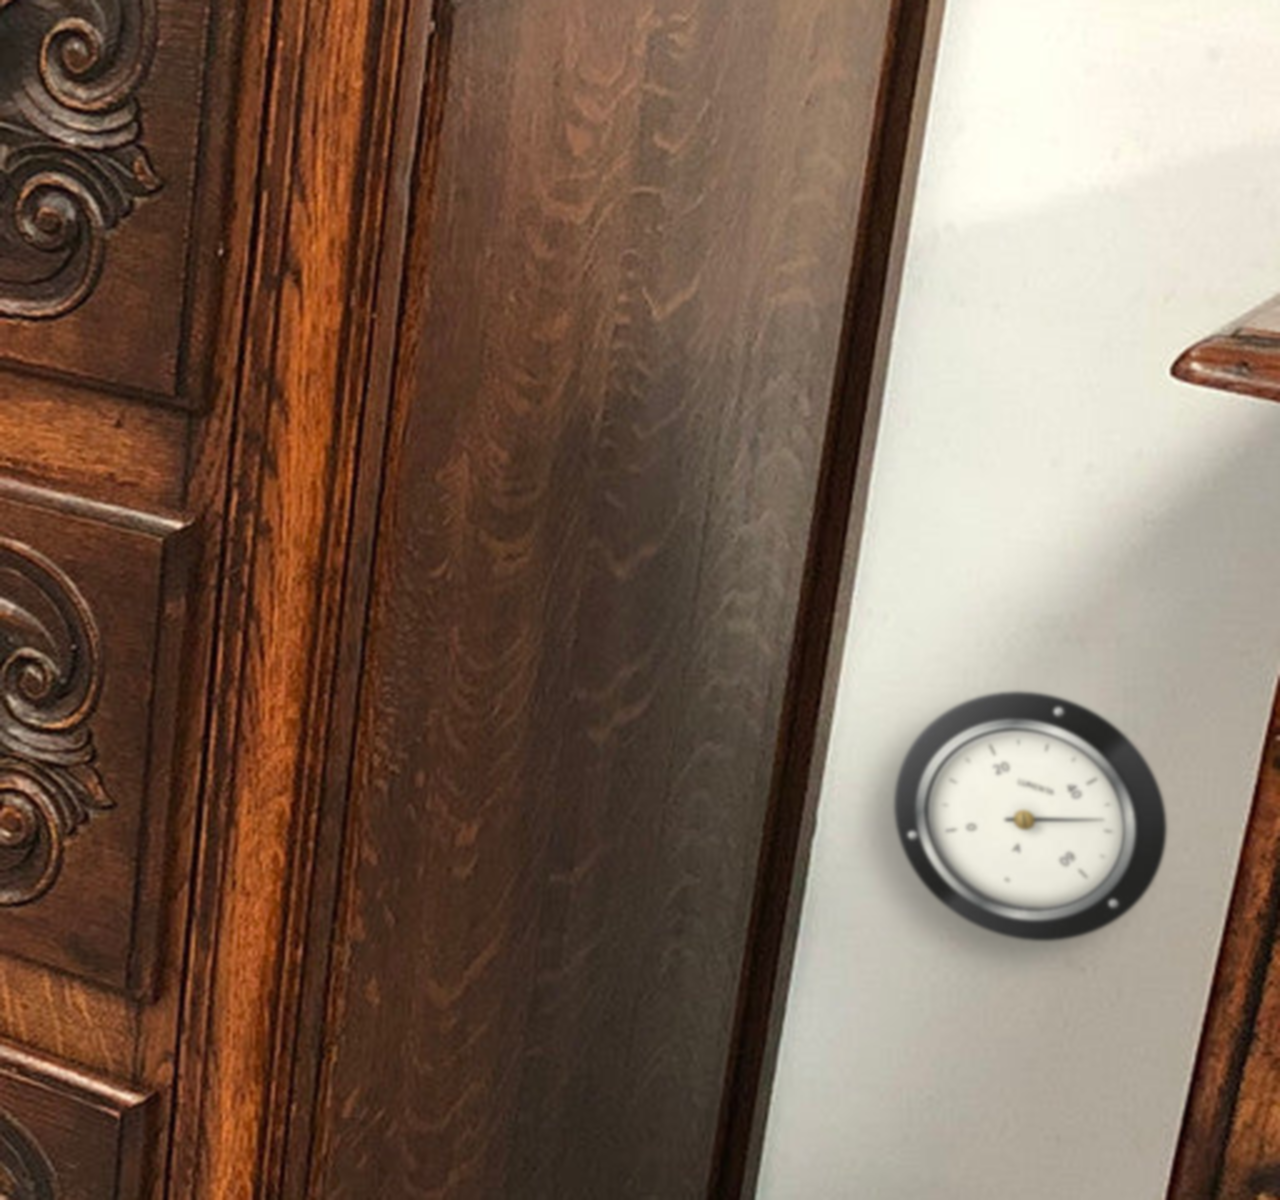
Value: value=47.5 unit=A
